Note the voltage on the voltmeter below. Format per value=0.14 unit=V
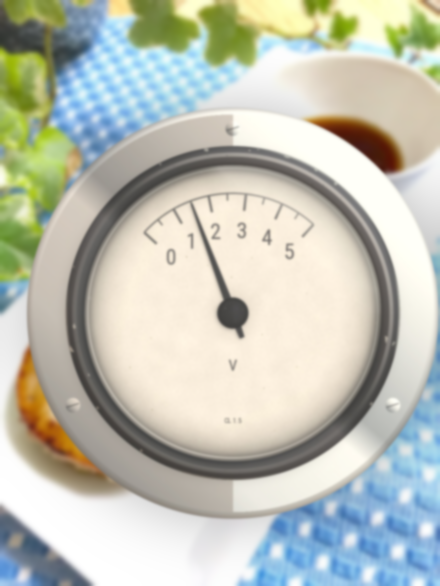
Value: value=1.5 unit=V
